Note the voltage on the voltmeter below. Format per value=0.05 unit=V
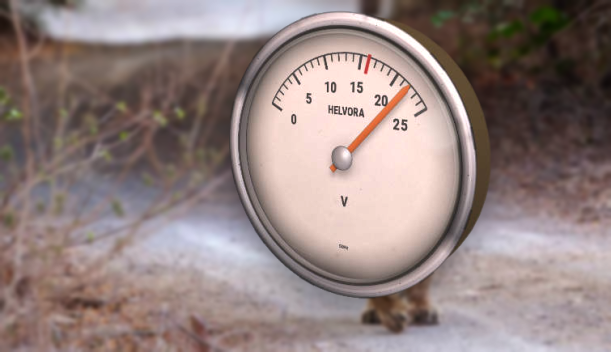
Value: value=22 unit=V
